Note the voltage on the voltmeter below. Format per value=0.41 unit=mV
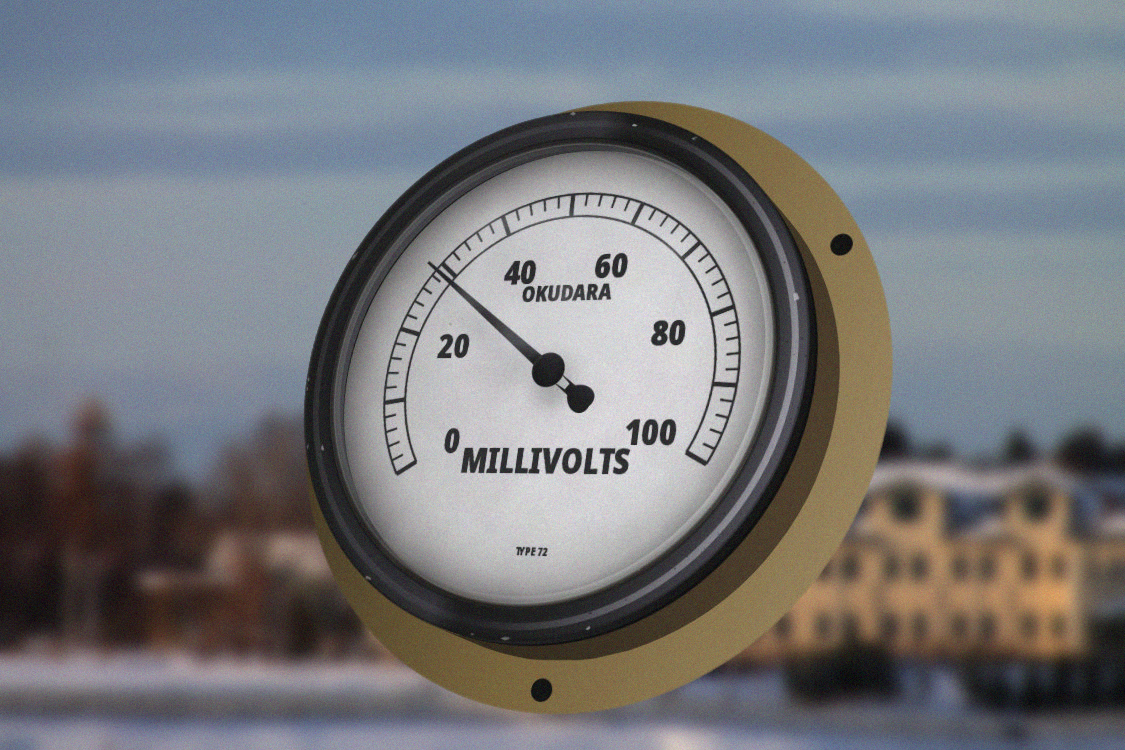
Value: value=29 unit=mV
